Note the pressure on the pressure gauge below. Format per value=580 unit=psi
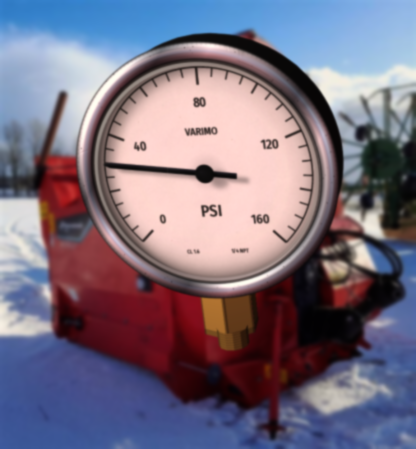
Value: value=30 unit=psi
